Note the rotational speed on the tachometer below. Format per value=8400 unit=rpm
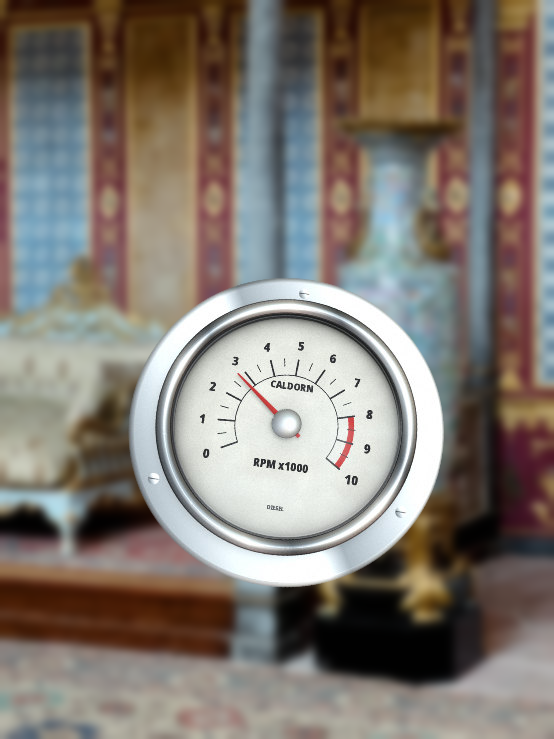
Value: value=2750 unit=rpm
